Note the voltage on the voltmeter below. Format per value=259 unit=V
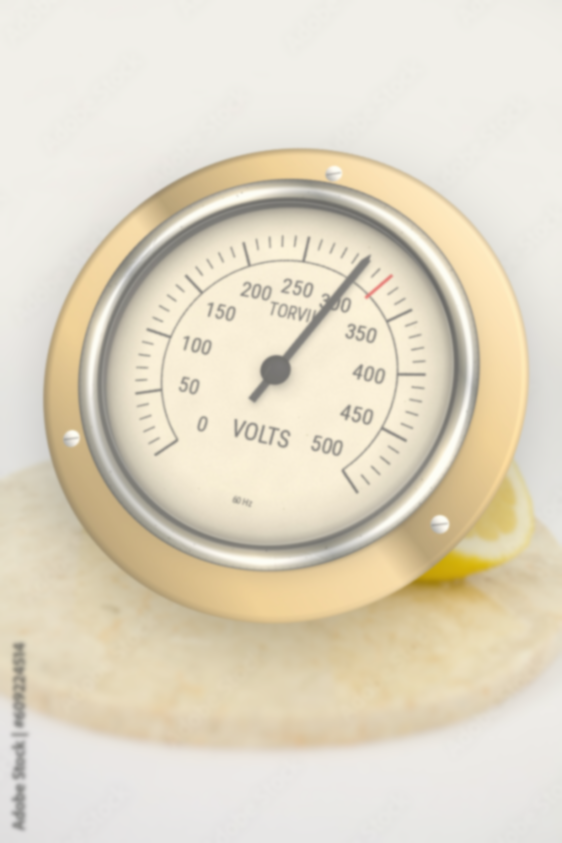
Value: value=300 unit=V
